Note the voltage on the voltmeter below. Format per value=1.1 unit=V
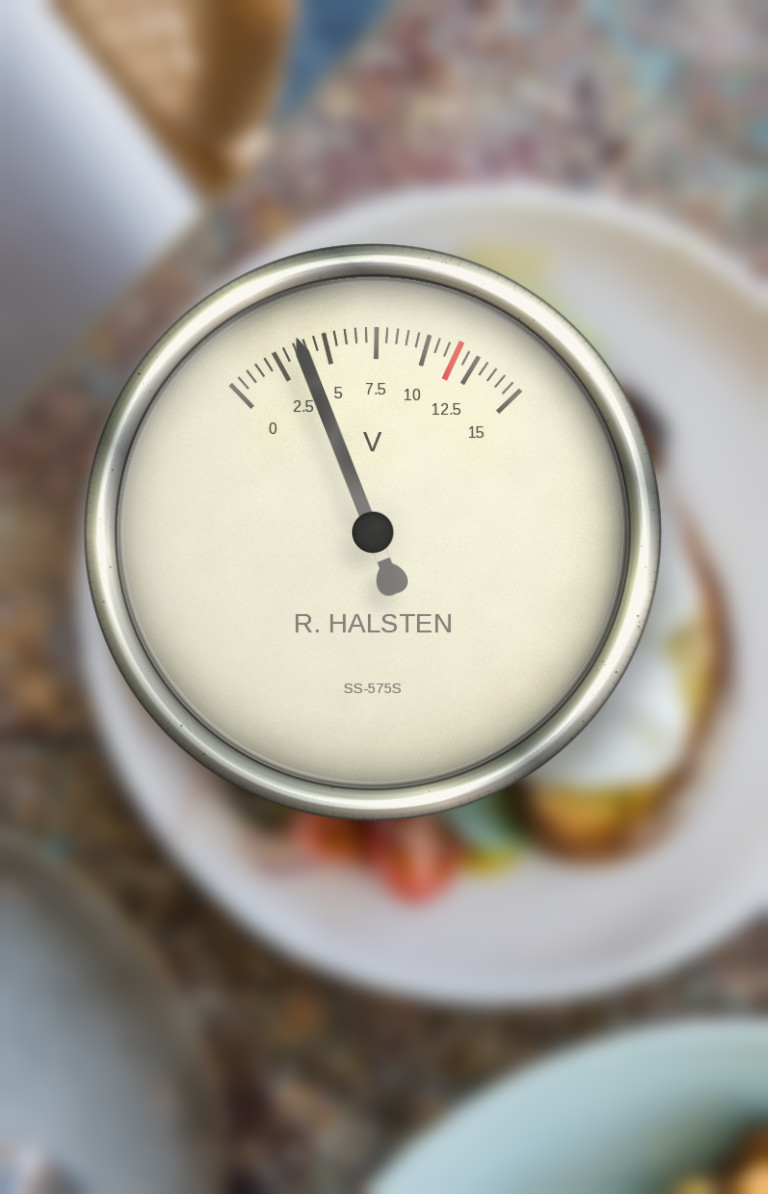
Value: value=3.75 unit=V
